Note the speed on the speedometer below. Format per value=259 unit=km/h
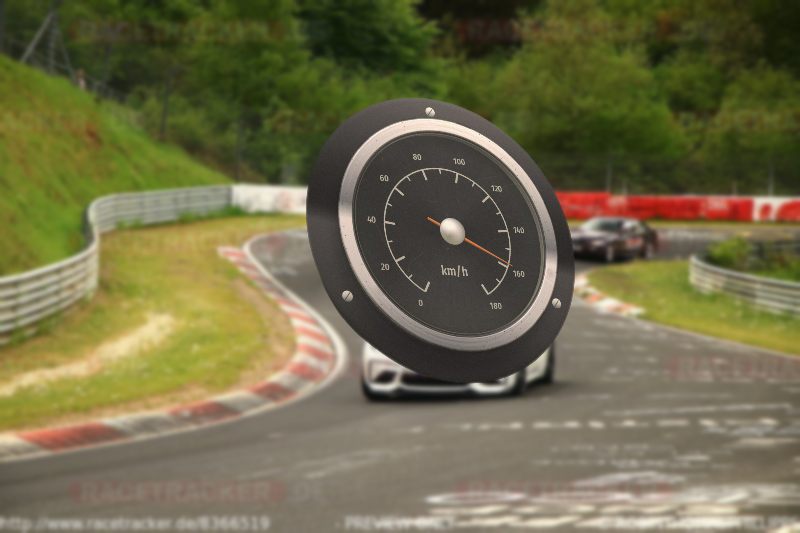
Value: value=160 unit=km/h
